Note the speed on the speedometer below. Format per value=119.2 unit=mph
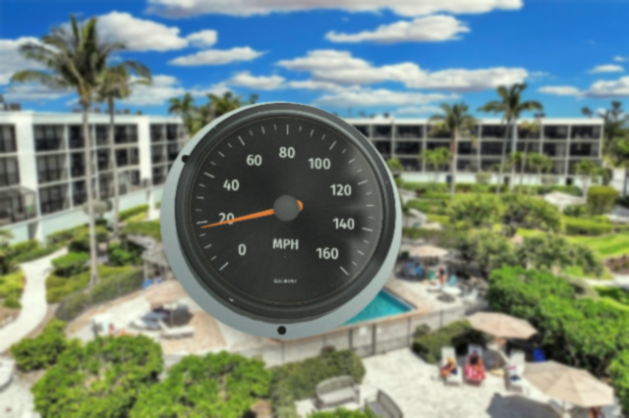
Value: value=17.5 unit=mph
